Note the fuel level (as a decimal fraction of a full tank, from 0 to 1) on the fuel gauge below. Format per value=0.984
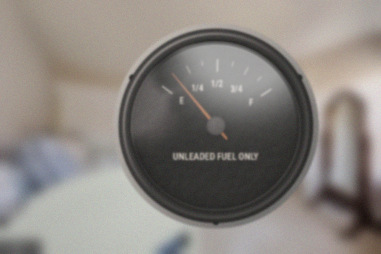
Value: value=0.125
